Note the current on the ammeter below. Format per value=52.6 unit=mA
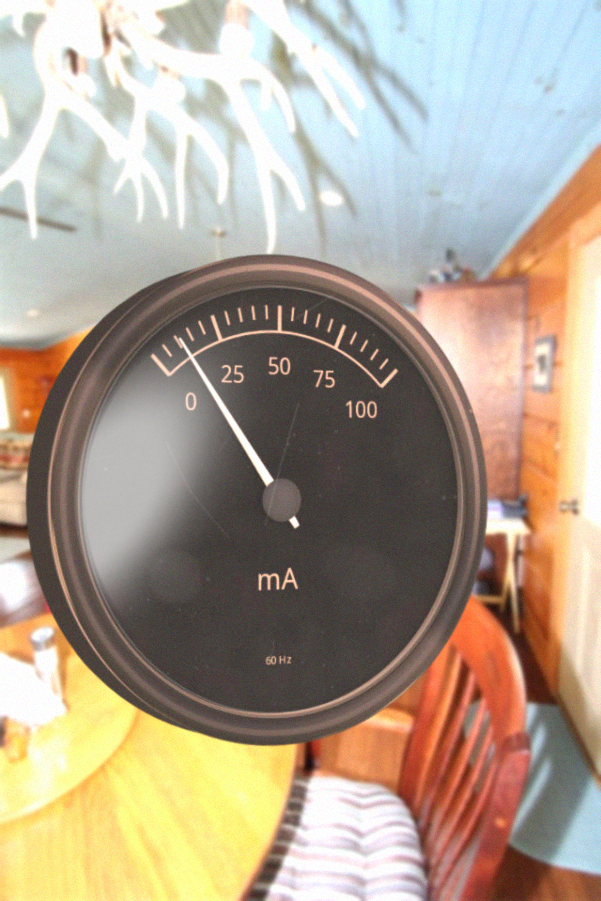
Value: value=10 unit=mA
